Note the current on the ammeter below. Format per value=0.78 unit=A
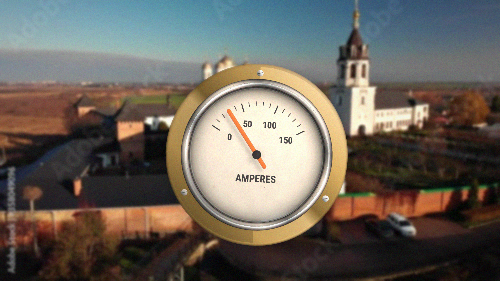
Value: value=30 unit=A
